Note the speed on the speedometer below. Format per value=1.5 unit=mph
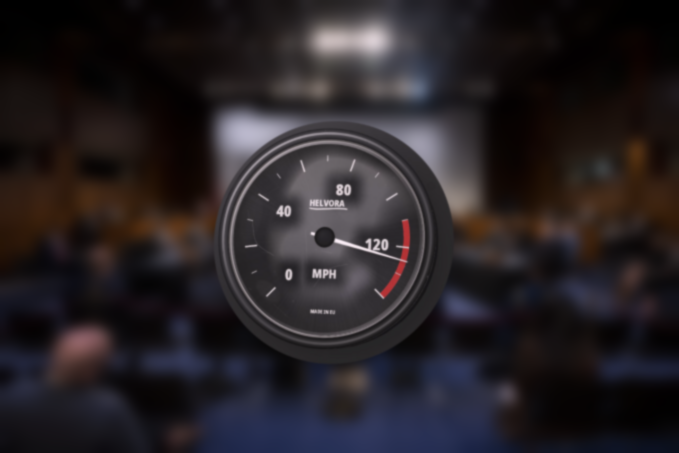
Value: value=125 unit=mph
